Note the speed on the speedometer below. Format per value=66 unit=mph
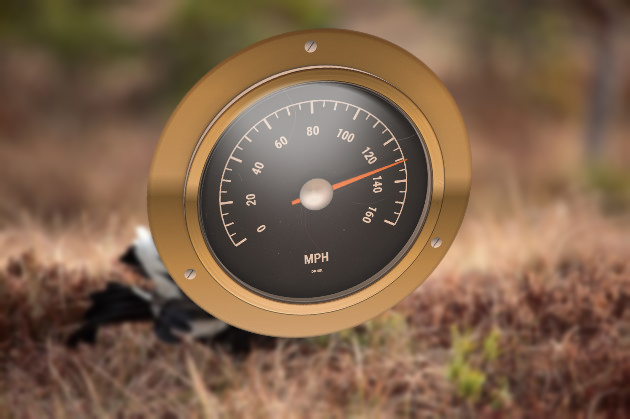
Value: value=130 unit=mph
